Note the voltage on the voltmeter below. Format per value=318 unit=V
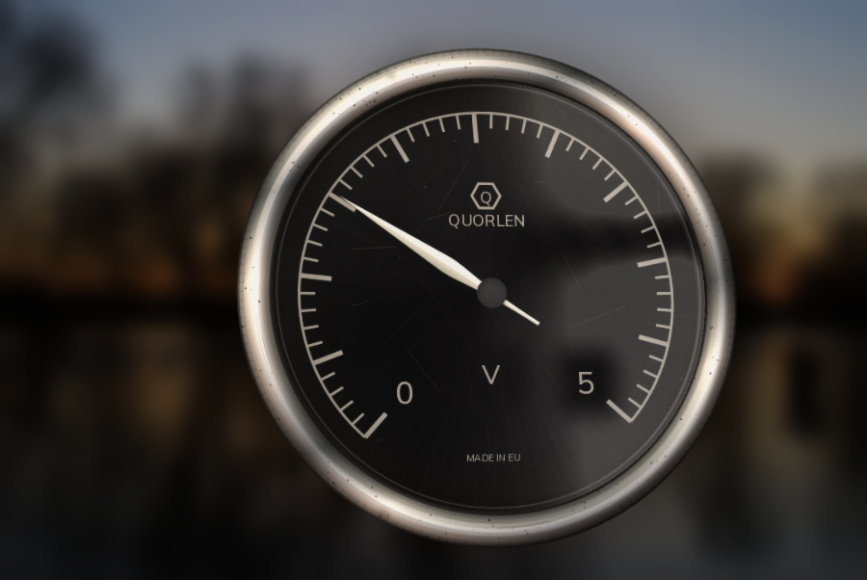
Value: value=1.5 unit=V
